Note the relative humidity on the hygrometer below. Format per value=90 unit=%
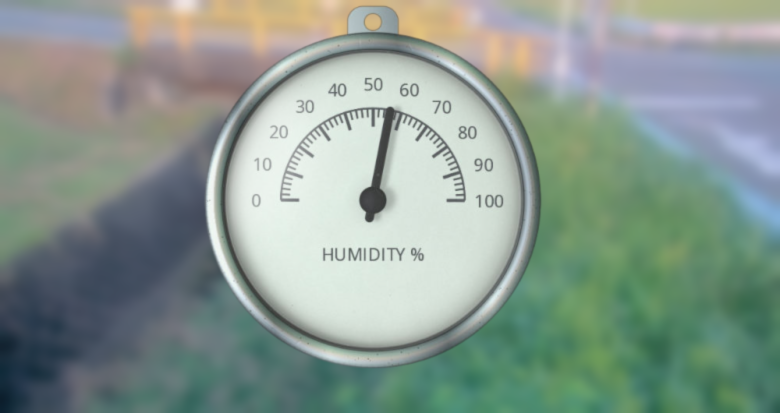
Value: value=56 unit=%
